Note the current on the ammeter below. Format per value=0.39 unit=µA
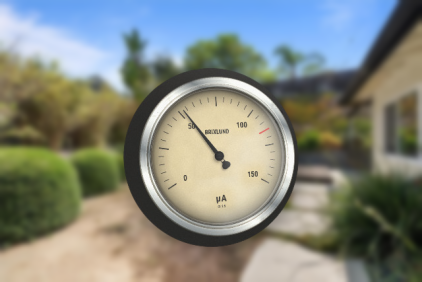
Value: value=52.5 unit=µA
